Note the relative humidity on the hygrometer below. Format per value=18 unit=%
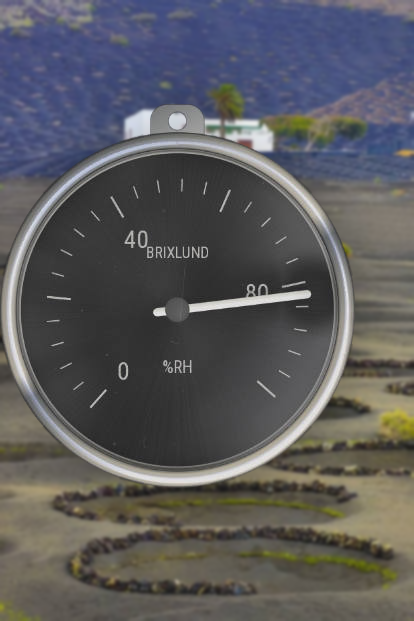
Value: value=82 unit=%
